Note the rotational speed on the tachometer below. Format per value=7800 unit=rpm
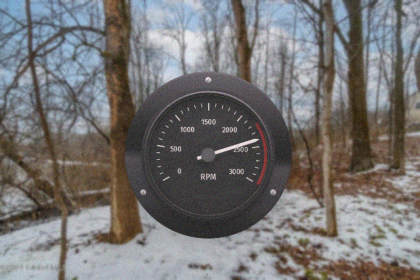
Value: value=2400 unit=rpm
